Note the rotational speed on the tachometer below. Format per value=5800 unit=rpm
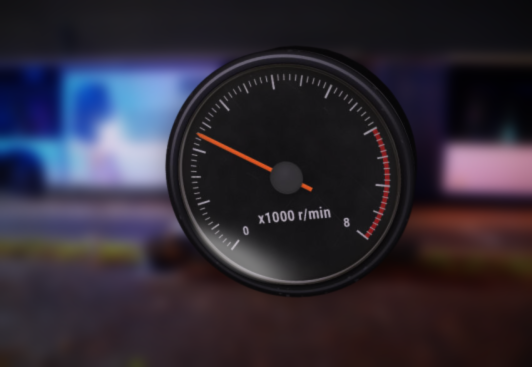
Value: value=2300 unit=rpm
